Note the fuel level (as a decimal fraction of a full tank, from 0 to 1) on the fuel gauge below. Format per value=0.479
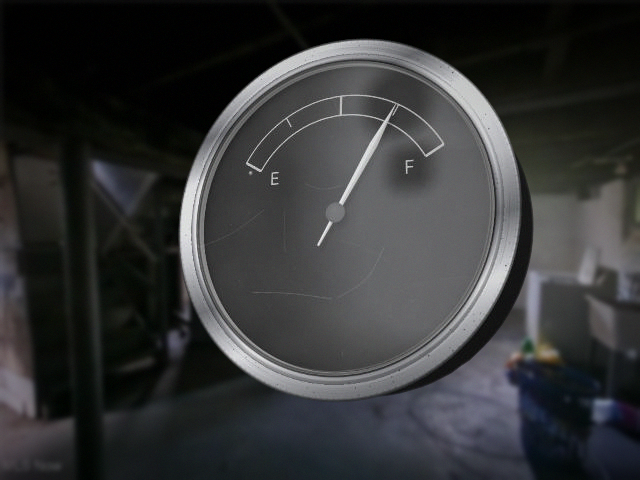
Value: value=0.75
